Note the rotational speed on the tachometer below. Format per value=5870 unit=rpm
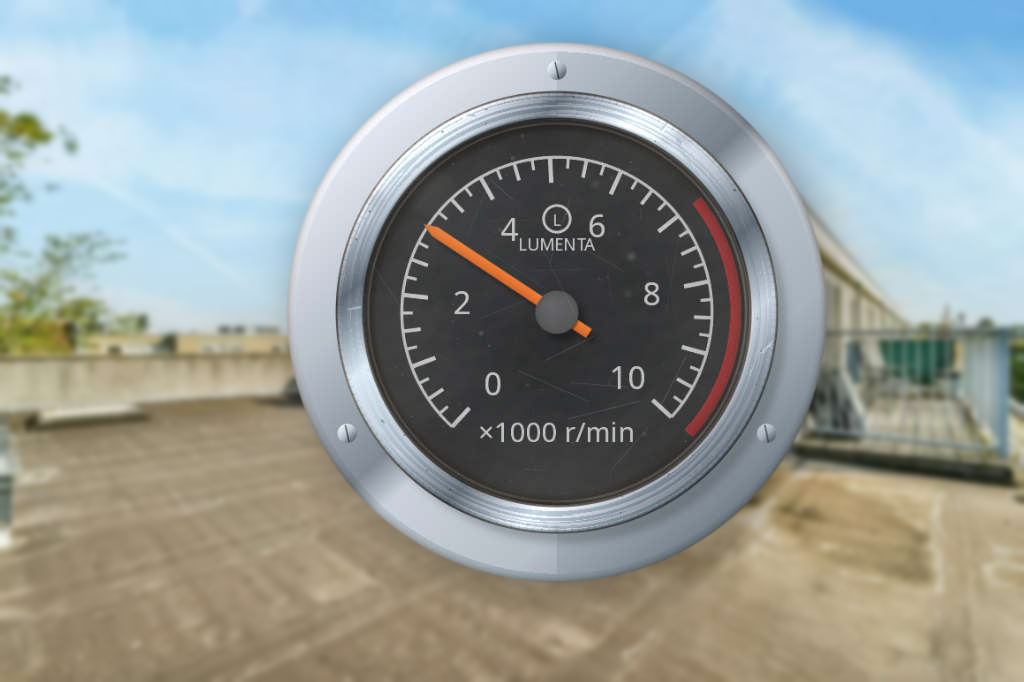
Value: value=3000 unit=rpm
